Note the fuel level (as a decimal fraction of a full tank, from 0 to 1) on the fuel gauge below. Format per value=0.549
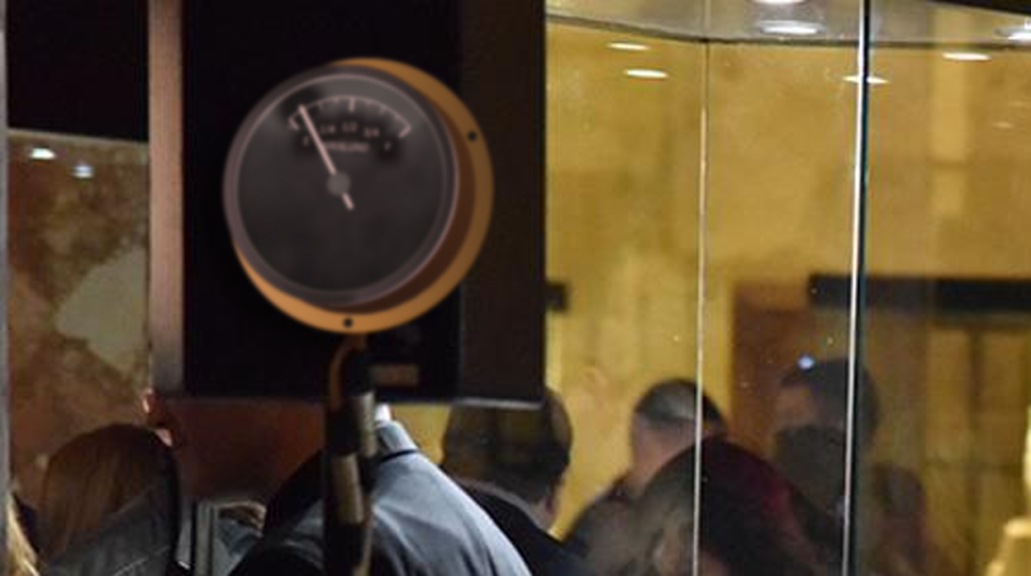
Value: value=0.125
